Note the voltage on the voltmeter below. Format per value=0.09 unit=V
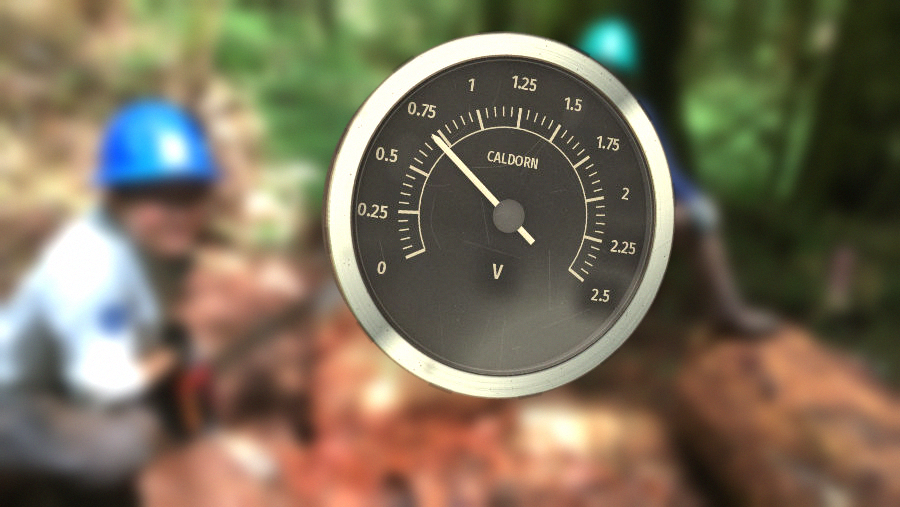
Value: value=0.7 unit=V
